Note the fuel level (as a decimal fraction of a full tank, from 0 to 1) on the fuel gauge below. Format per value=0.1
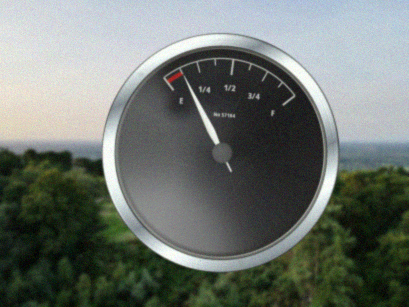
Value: value=0.125
